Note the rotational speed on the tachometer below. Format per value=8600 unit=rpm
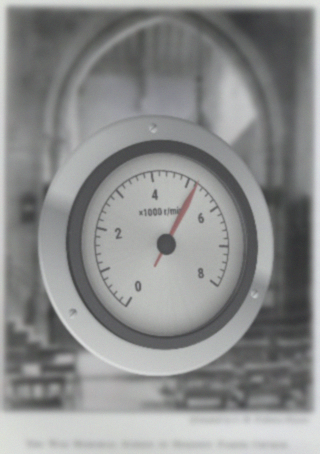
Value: value=5200 unit=rpm
